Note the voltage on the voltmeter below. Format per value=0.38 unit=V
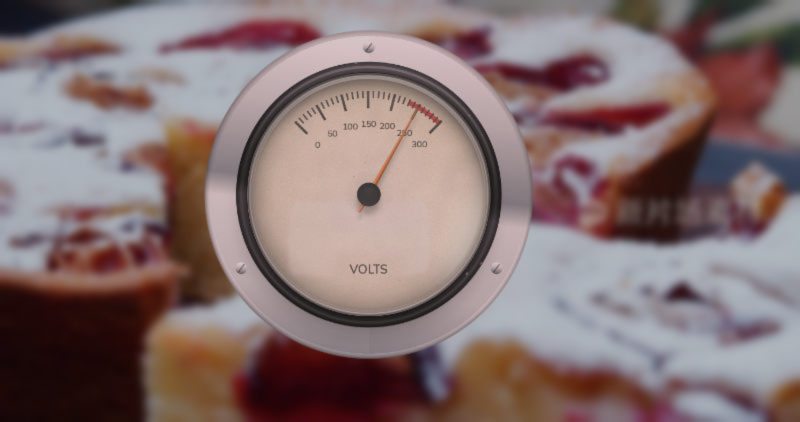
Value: value=250 unit=V
